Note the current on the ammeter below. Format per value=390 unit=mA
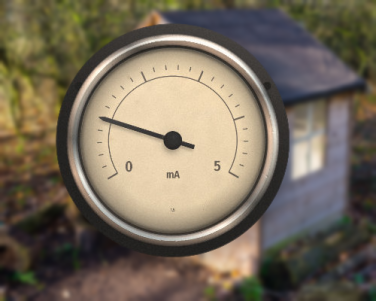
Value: value=1 unit=mA
